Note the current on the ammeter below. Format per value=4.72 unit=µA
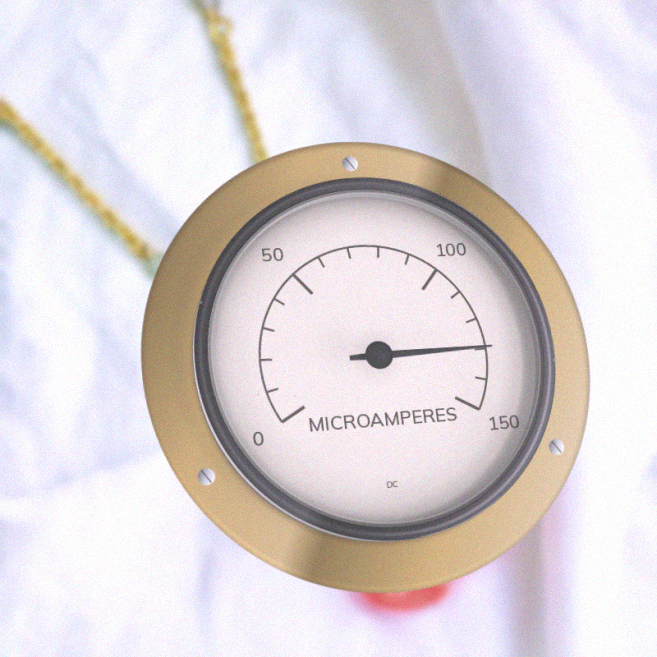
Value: value=130 unit=µA
